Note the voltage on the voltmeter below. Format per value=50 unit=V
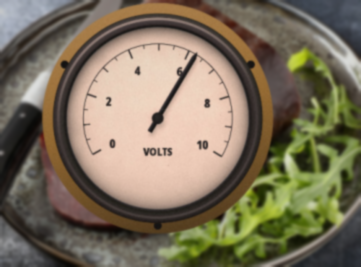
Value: value=6.25 unit=V
